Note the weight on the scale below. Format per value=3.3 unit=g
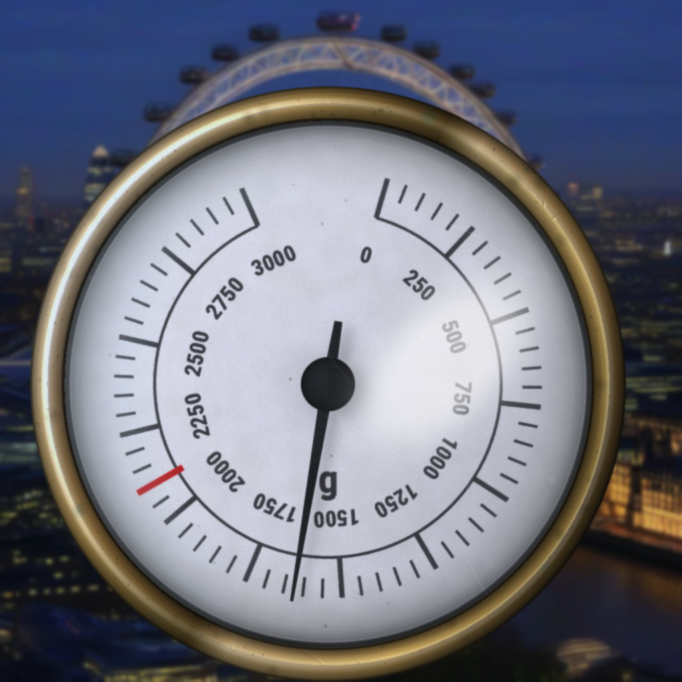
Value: value=1625 unit=g
